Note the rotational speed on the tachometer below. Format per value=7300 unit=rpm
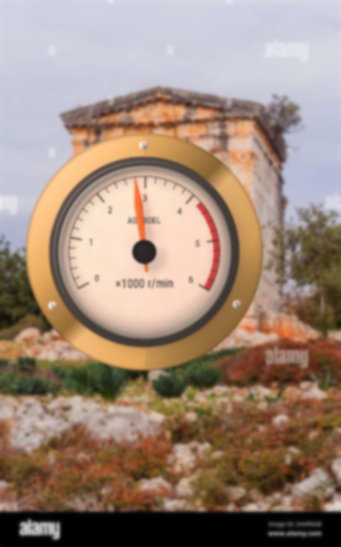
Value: value=2800 unit=rpm
